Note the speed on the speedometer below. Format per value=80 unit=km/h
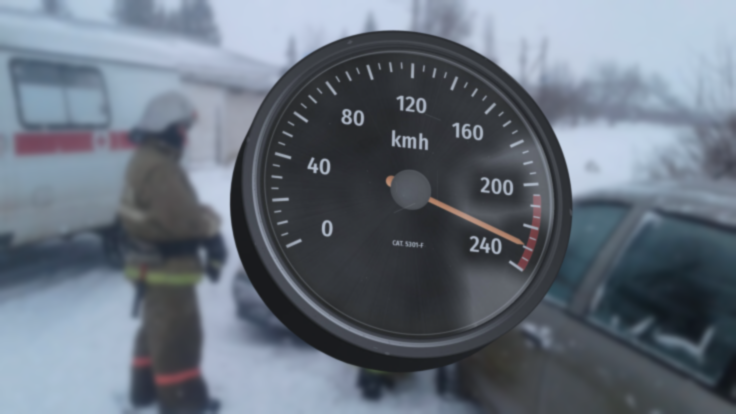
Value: value=230 unit=km/h
